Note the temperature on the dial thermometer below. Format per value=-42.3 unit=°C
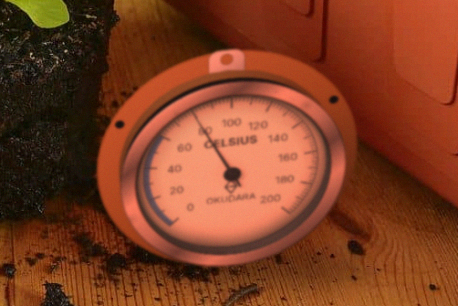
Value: value=80 unit=°C
